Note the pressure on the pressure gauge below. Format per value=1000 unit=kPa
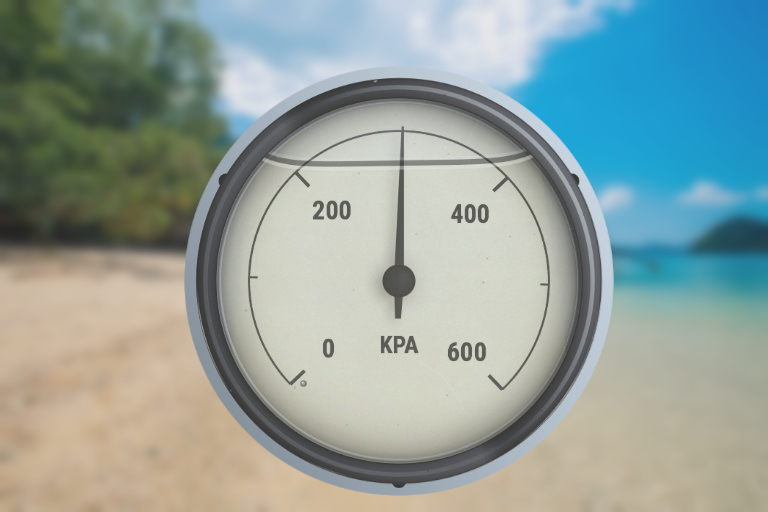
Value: value=300 unit=kPa
